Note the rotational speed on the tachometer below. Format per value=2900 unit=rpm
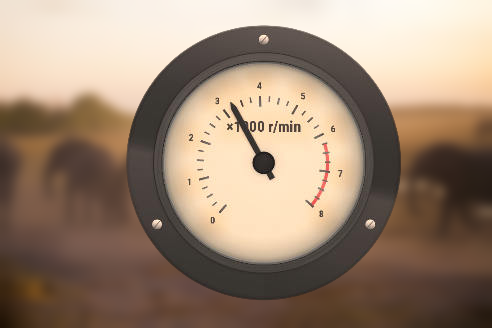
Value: value=3250 unit=rpm
